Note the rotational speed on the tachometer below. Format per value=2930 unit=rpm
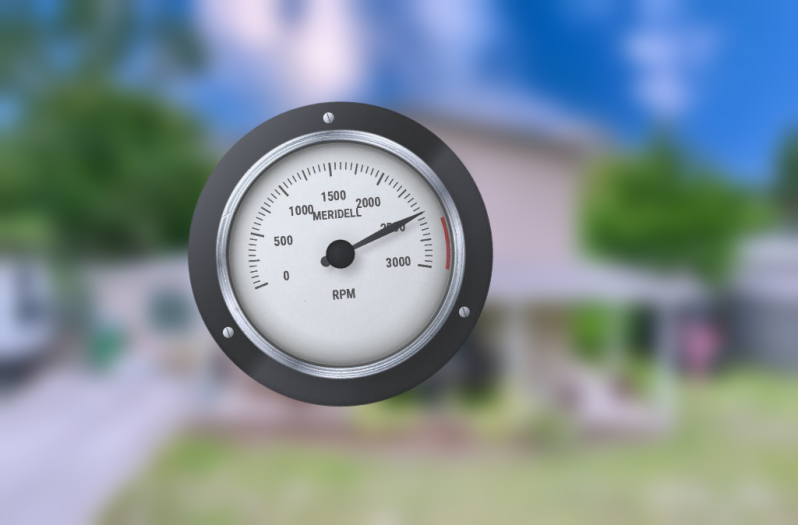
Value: value=2500 unit=rpm
